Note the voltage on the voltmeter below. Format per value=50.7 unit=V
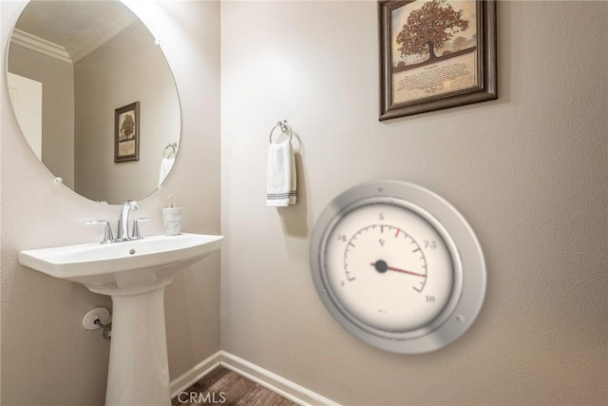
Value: value=9 unit=V
